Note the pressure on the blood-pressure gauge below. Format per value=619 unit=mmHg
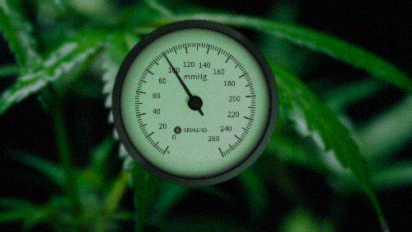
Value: value=100 unit=mmHg
